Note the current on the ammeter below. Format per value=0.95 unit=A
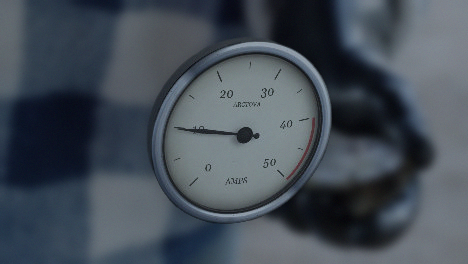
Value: value=10 unit=A
